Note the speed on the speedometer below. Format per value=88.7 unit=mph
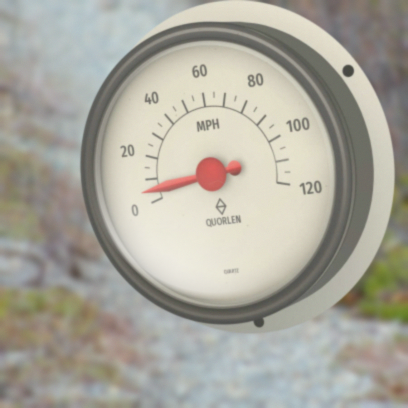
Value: value=5 unit=mph
